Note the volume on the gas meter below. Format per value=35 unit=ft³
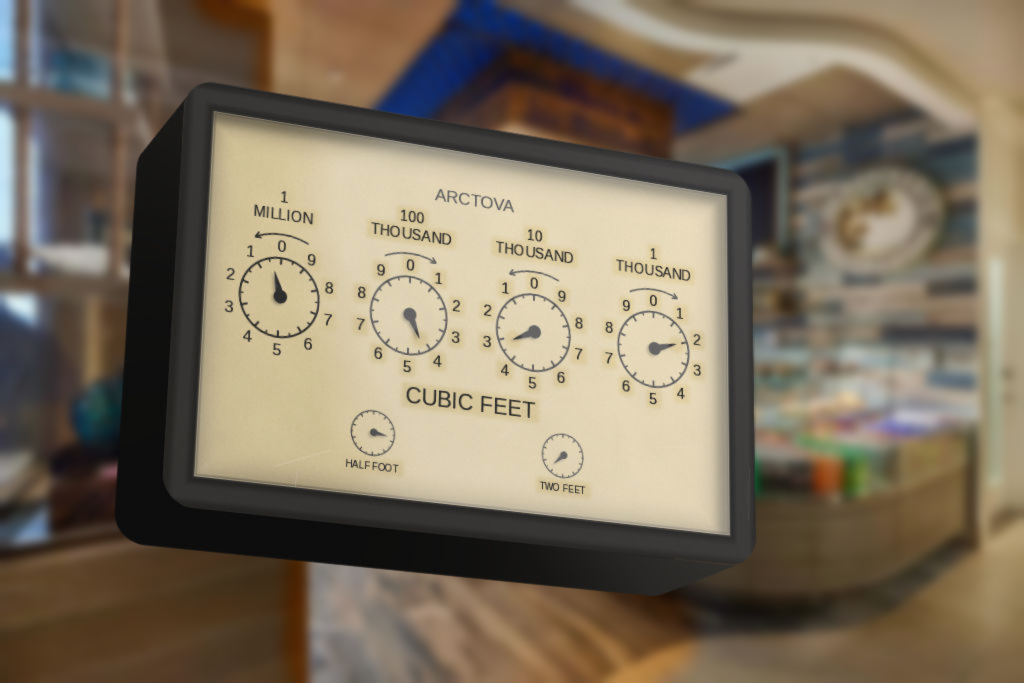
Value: value=43200 unit=ft³
